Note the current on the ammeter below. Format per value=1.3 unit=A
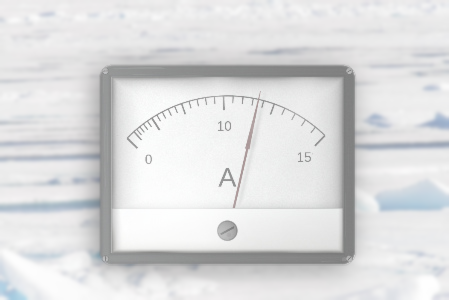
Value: value=11.75 unit=A
